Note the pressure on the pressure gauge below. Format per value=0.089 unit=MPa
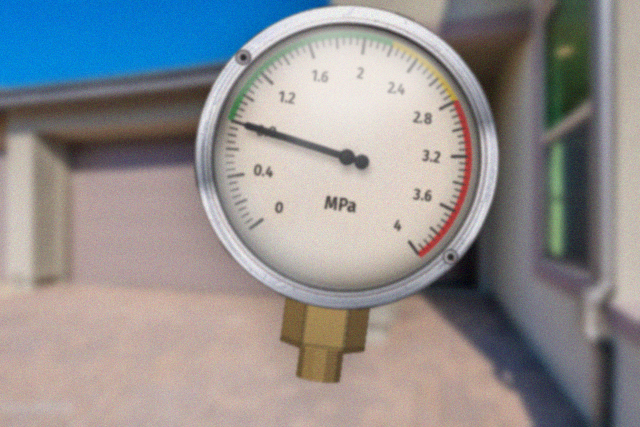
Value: value=0.8 unit=MPa
